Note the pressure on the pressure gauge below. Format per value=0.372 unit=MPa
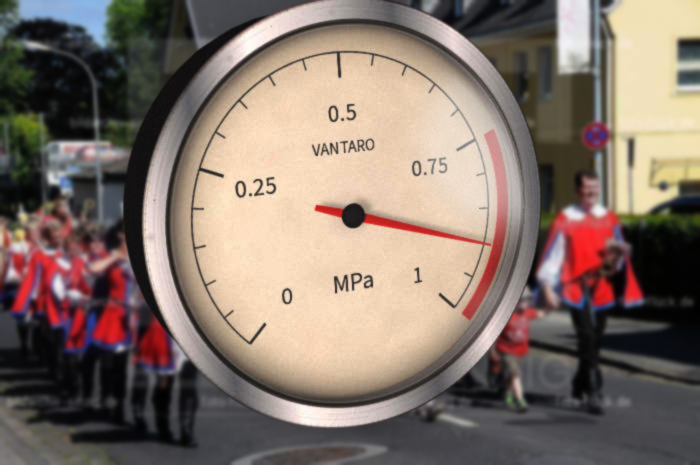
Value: value=0.9 unit=MPa
